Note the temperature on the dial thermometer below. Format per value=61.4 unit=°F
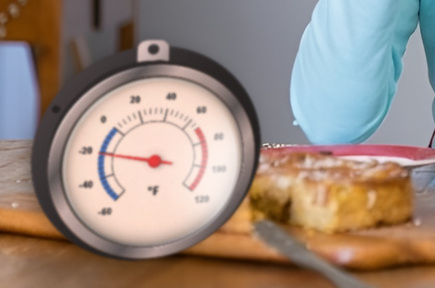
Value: value=-20 unit=°F
